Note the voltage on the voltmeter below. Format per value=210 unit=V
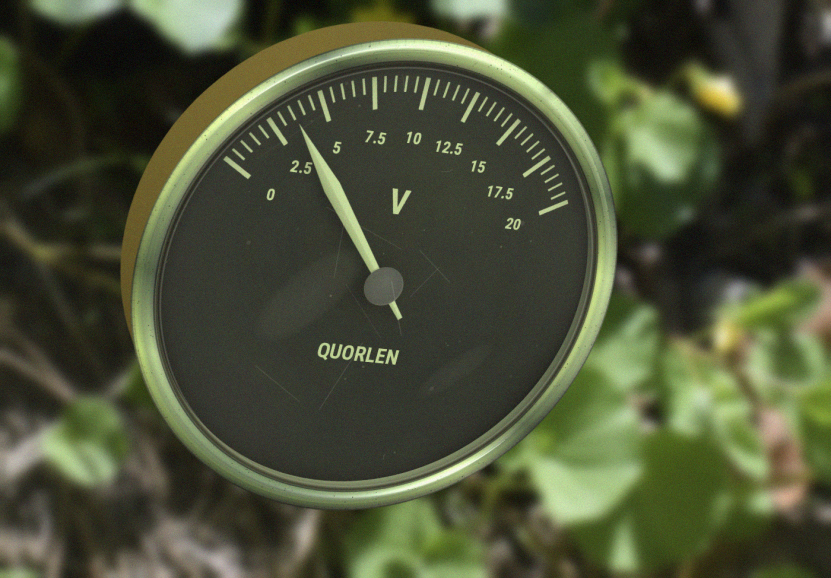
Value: value=3.5 unit=V
